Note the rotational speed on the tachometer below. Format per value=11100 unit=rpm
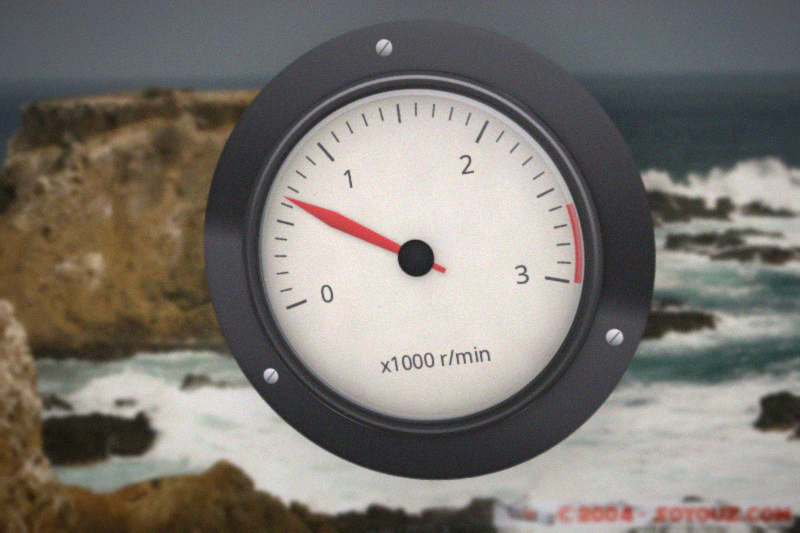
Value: value=650 unit=rpm
